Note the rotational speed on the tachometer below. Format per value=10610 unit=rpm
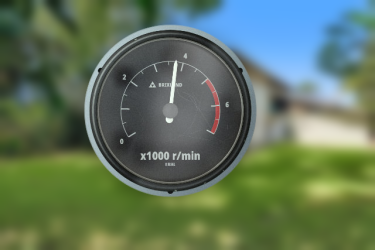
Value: value=3750 unit=rpm
